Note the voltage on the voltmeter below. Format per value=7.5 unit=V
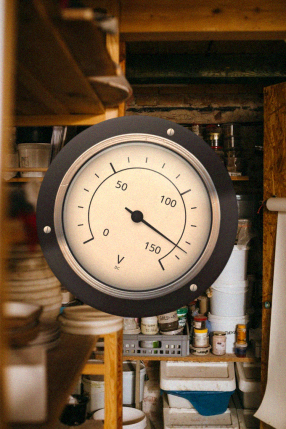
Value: value=135 unit=V
